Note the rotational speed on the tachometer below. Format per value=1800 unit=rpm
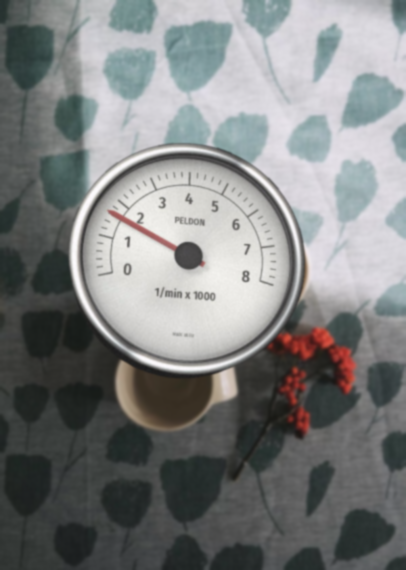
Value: value=1600 unit=rpm
